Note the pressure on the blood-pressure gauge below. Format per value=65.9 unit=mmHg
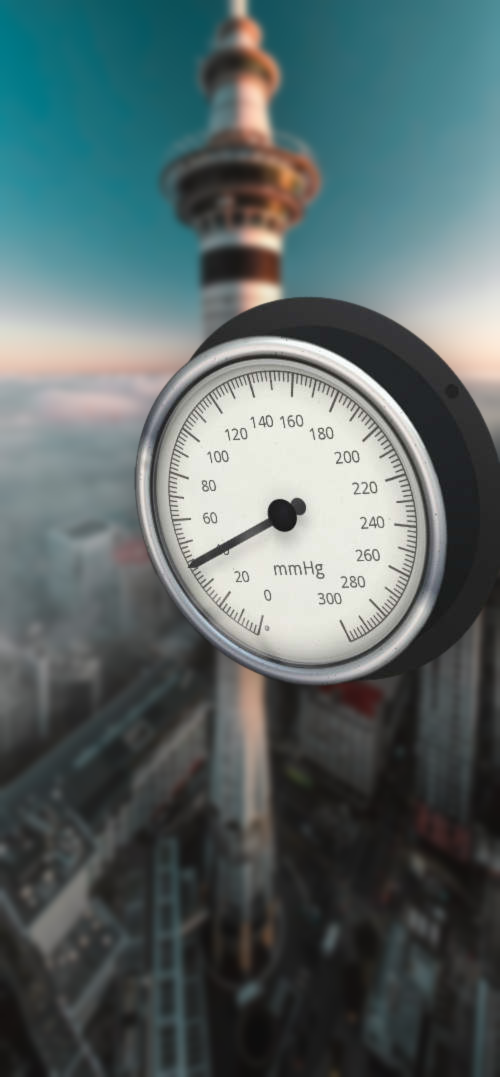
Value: value=40 unit=mmHg
